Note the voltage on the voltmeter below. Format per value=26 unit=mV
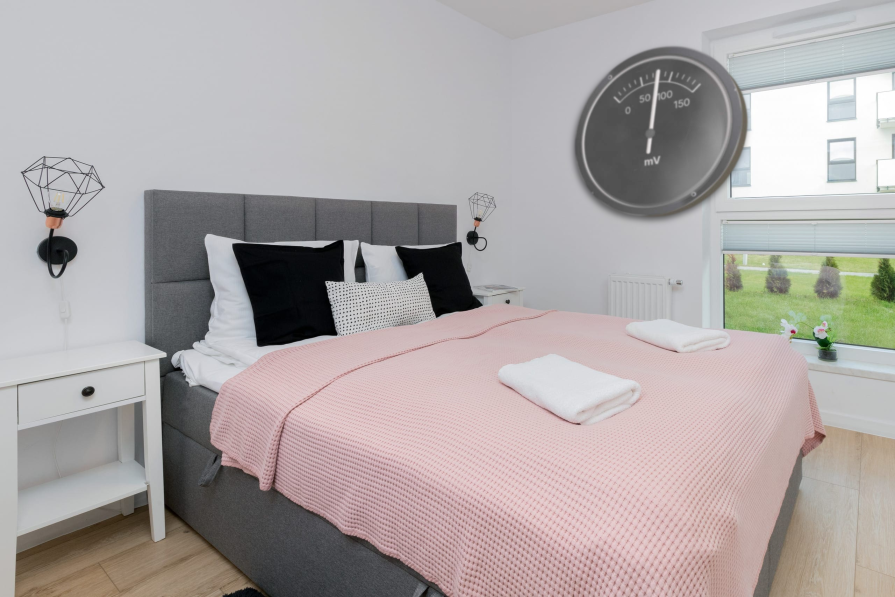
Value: value=80 unit=mV
